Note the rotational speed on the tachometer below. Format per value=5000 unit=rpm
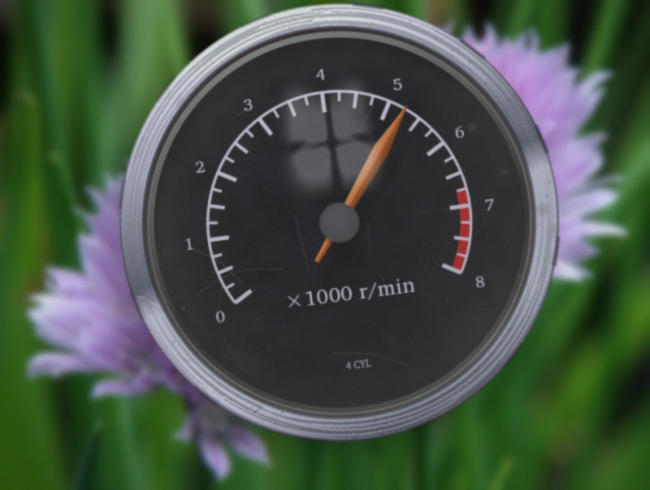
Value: value=5250 unit=rpm
